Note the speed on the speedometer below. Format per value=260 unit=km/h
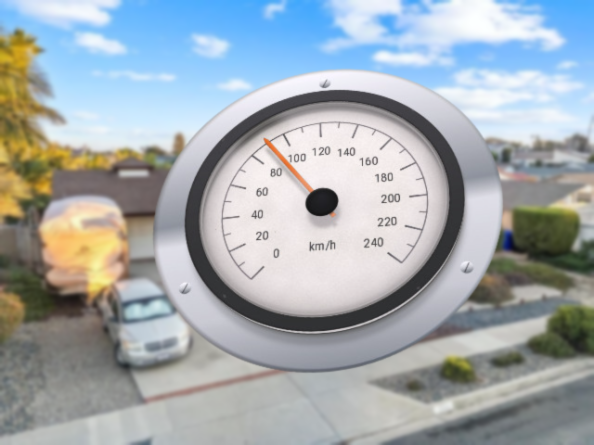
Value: value=90 unit=km/h
